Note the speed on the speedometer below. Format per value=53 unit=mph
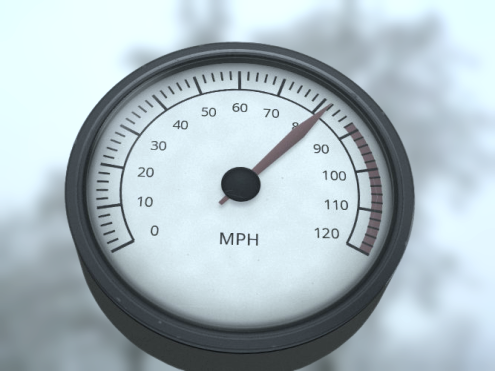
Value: value=82 unit=mph
